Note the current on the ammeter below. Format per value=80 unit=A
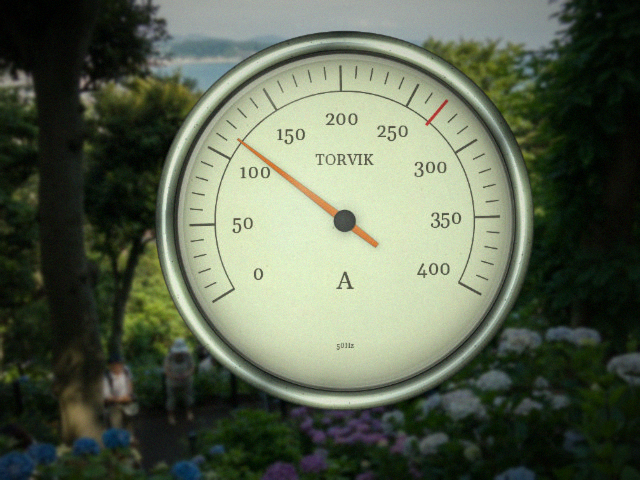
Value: value=115 unit=A
